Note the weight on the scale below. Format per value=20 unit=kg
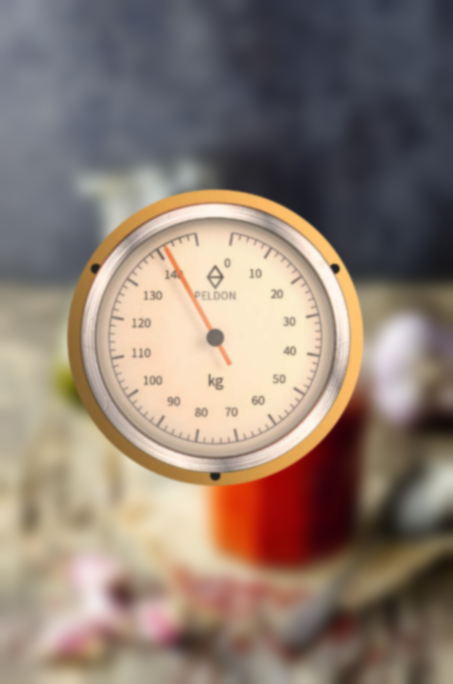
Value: value=142 unit=kg
